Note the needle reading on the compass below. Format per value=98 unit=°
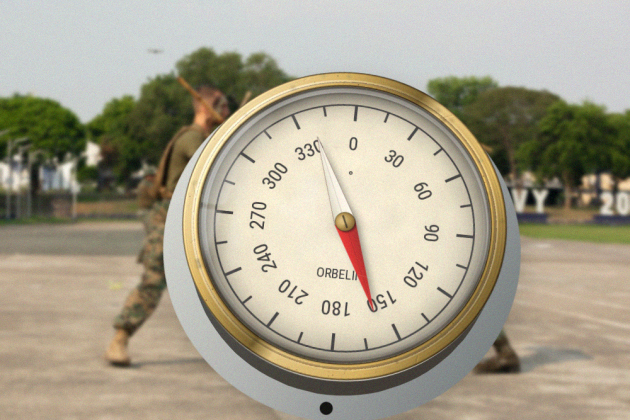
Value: value=157.5 unit=°
